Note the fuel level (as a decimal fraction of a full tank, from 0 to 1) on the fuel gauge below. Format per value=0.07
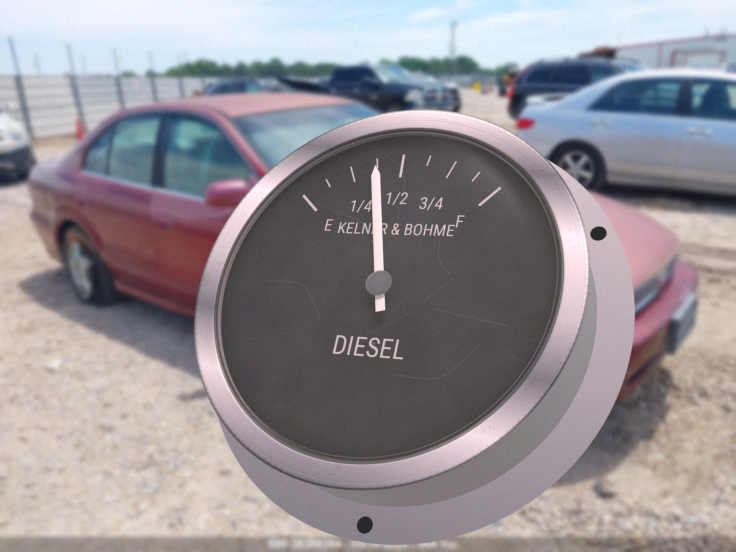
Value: value=0.375
